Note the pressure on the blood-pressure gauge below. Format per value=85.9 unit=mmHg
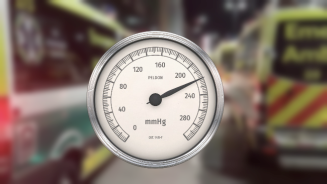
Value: value=220 unit=mmHg
